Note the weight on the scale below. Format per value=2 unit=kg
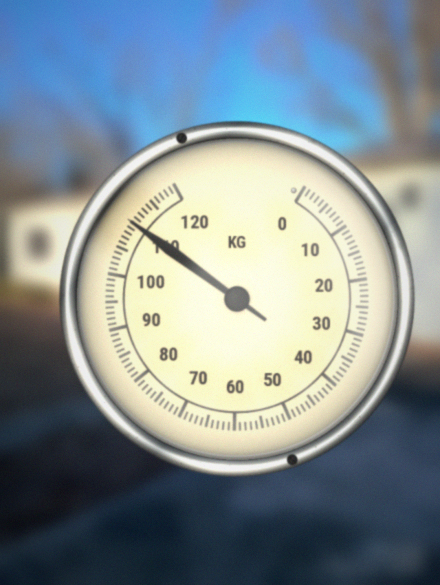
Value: value=110 unit=kg
